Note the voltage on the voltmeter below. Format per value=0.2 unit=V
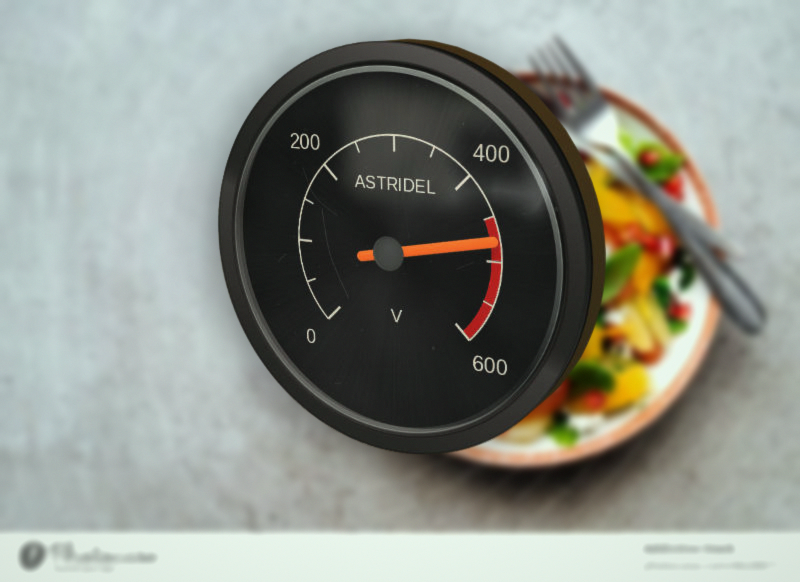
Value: value=475 unit=V
